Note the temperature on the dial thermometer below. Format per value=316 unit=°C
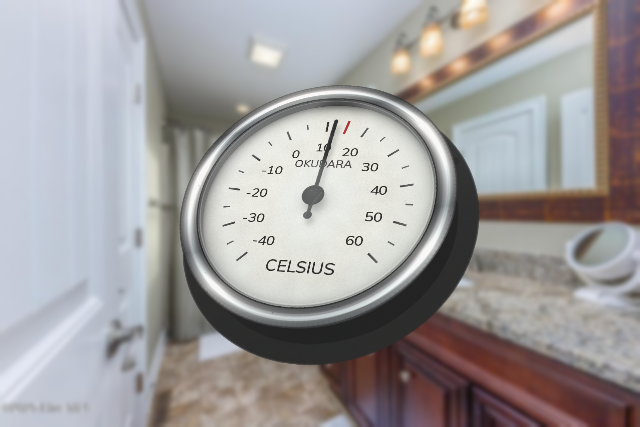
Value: value=12.5 unit=°C
